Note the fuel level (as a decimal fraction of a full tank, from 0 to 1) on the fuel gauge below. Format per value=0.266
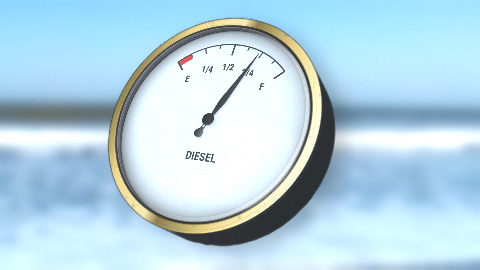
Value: value=0.75
